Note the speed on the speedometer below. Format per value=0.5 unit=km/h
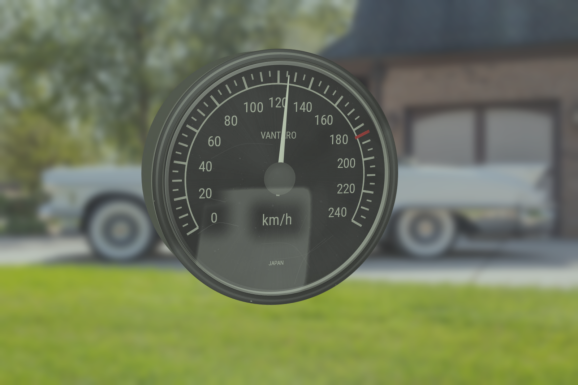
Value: value=125 unit=km/h
